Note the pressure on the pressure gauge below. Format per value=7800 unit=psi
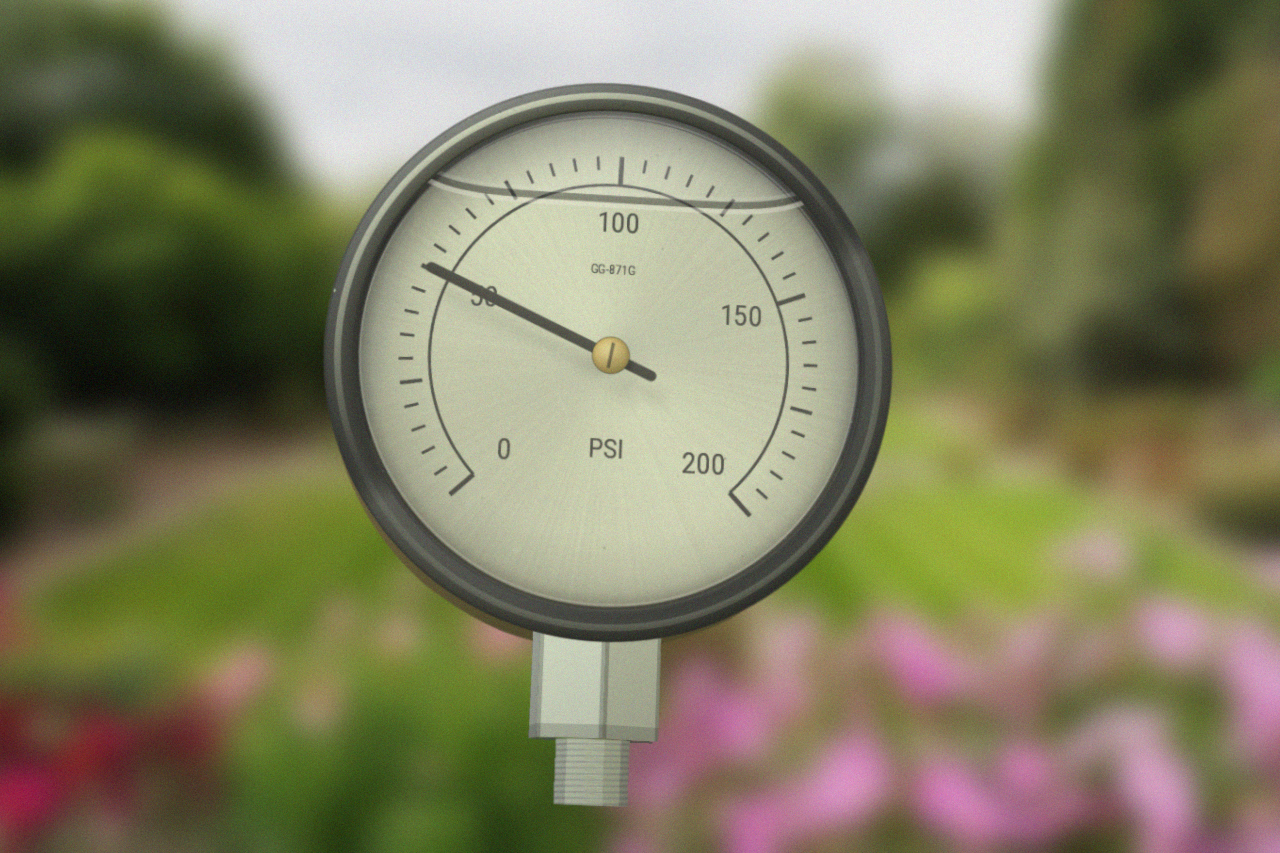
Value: value=50 unit=psi
